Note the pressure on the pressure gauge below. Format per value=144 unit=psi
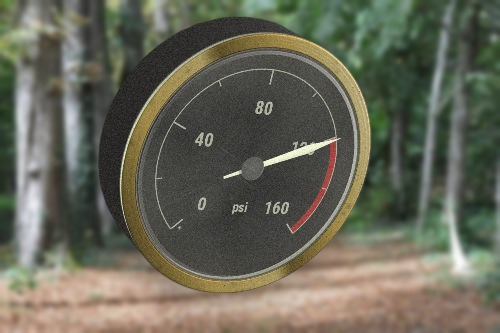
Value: value=120 unit=psi
